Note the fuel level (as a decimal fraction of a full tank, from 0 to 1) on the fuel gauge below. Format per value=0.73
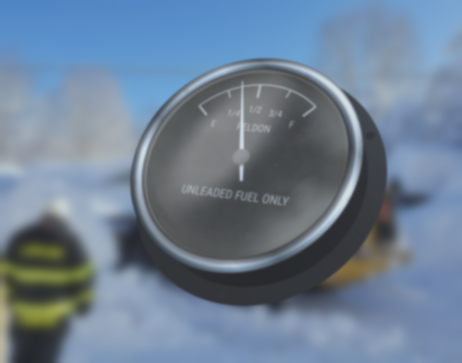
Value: value=0.375
